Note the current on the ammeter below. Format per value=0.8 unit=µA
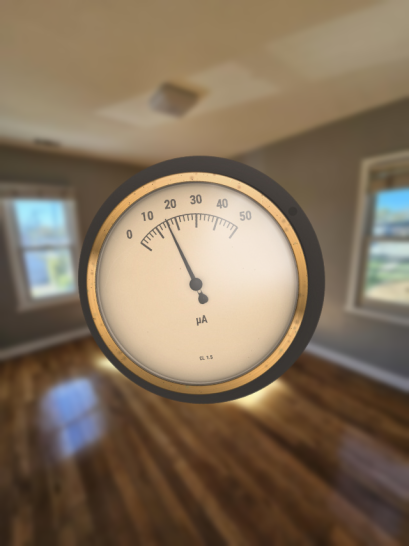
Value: value=16 unit=µA
